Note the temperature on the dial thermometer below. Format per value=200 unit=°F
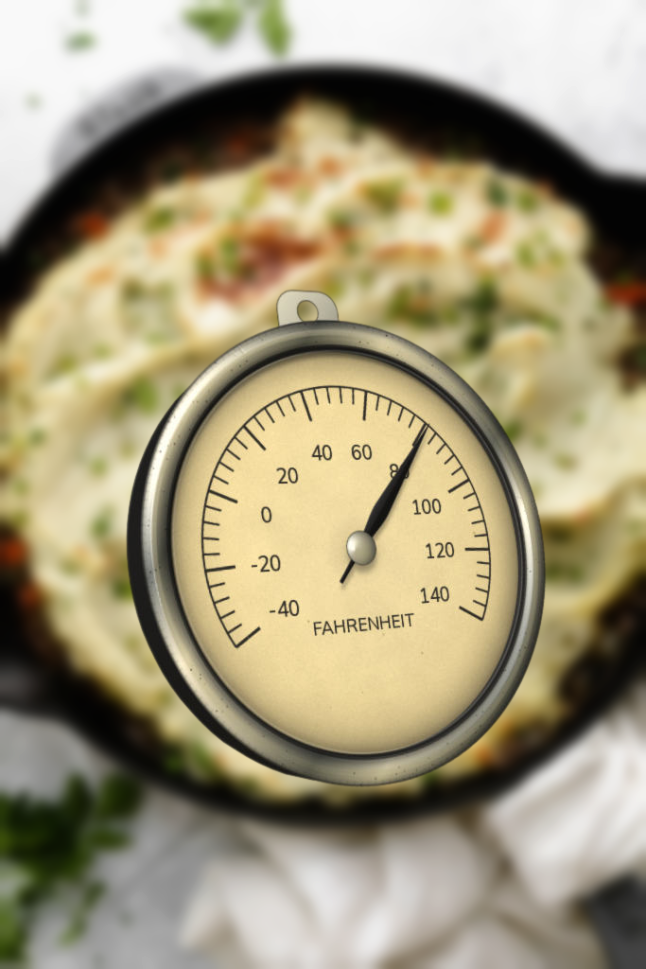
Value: value=80 unit=°F
